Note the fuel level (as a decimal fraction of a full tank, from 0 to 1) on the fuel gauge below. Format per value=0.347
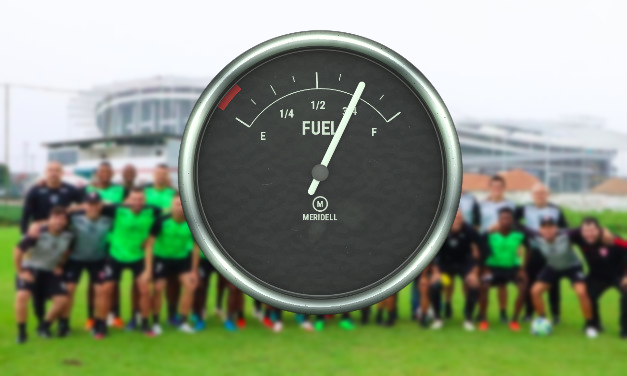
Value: value=0.75
